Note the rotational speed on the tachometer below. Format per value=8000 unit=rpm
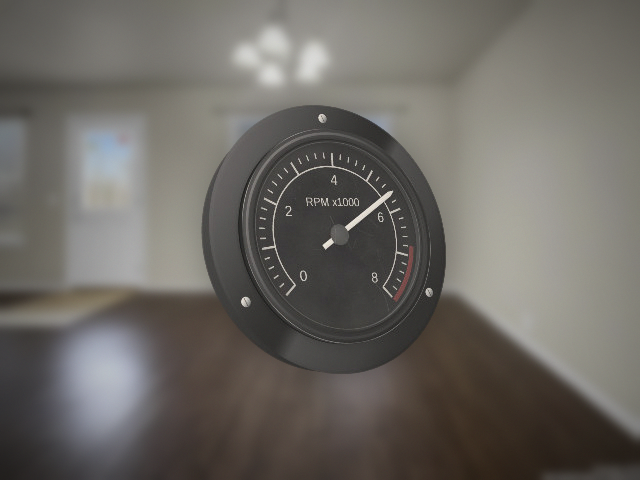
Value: value=5600 unit=rpm
